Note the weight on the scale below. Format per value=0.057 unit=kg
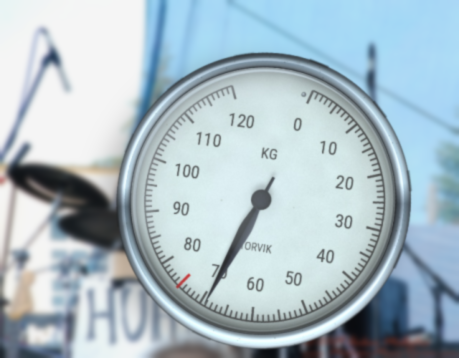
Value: value=69 unit=kg
